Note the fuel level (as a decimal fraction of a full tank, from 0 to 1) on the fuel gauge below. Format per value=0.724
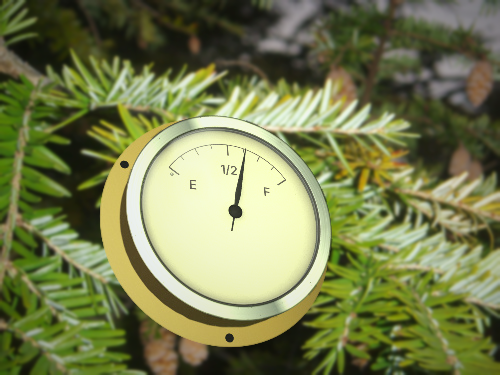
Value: value=0.625
